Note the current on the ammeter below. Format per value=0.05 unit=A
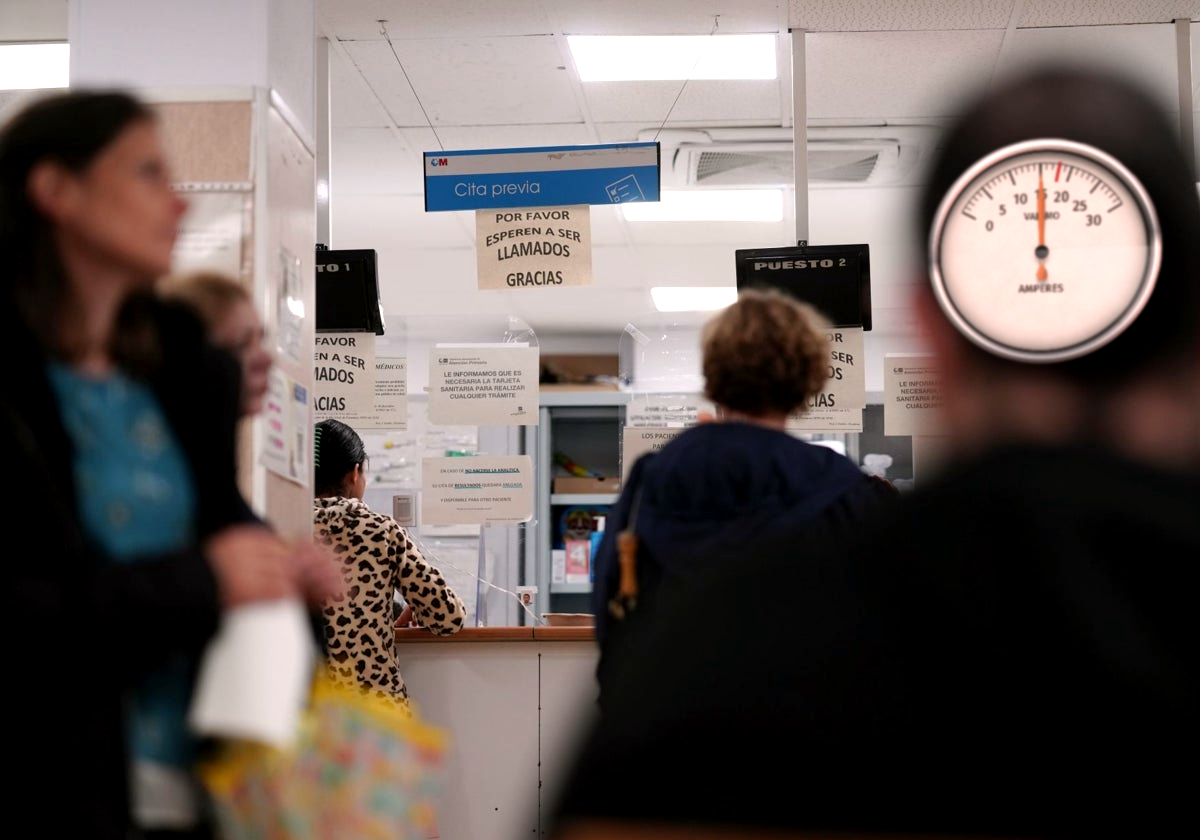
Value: value=15 unit=A
